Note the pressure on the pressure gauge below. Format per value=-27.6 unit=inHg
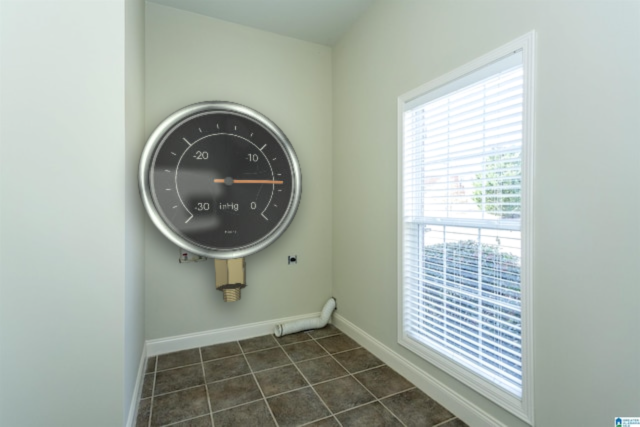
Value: value=-5 unit=inHg
